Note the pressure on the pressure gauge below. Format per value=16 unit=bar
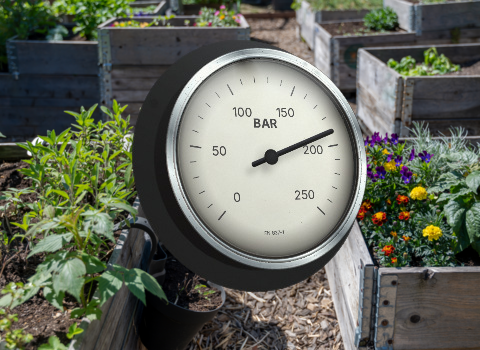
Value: value=190 unit=bar
